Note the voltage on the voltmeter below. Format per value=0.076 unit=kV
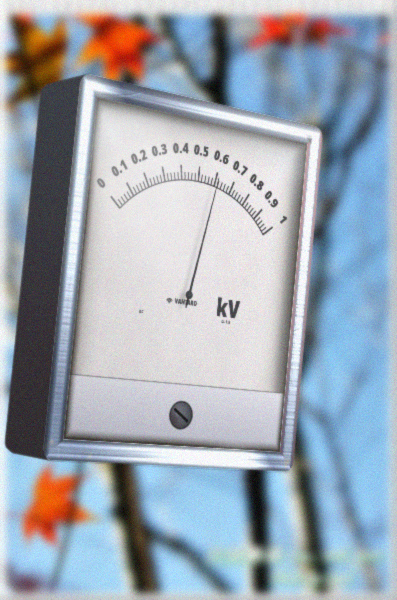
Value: value=0.6 unit=kV
